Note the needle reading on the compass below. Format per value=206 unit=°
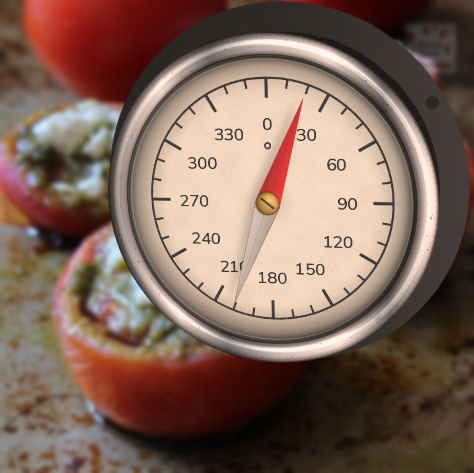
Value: value=20 unit=°
